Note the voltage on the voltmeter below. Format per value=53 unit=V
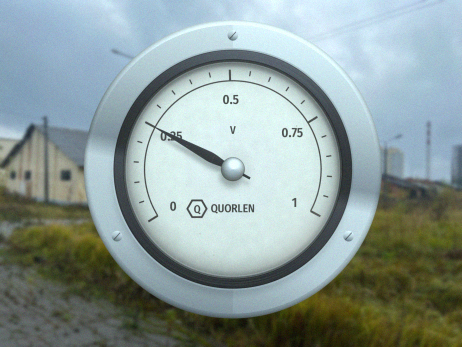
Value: value=0.25 unit=V
